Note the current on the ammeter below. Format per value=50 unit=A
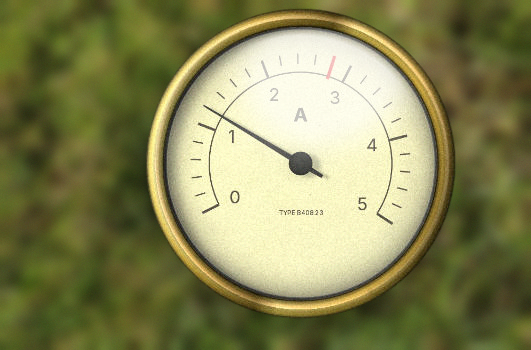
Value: value=1.2 unit=A
